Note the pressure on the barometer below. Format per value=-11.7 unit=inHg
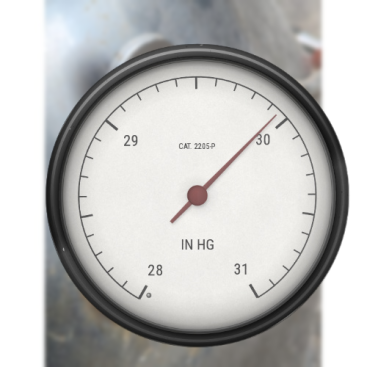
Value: value=29.95 unit=inHg
